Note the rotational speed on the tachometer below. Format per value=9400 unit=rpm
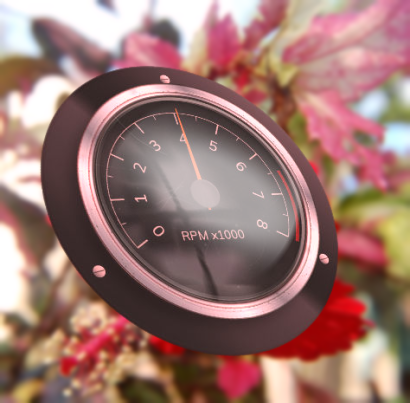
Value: value=4000 unit=rpm
